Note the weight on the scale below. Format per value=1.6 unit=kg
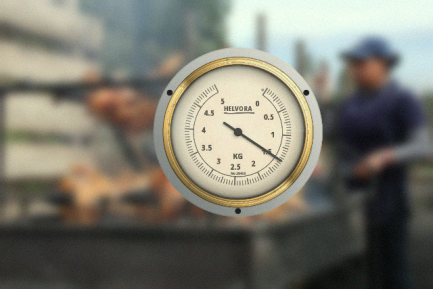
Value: value=1.5 unit=kg
